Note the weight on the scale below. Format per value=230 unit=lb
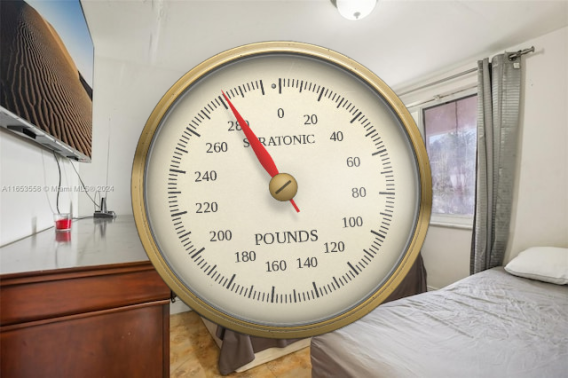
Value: value=282 unit=lb
